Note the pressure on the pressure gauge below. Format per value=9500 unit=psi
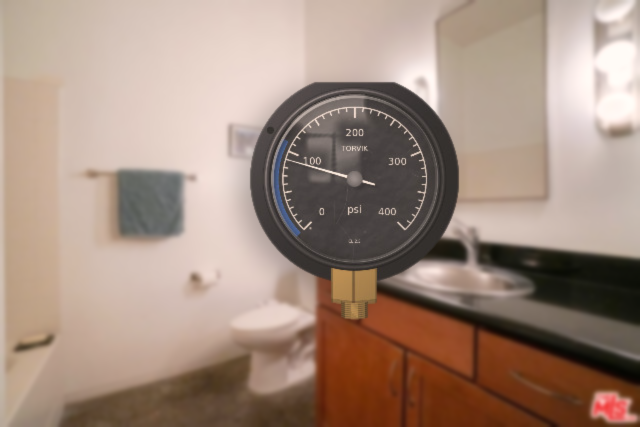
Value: value=90 unit=psi
